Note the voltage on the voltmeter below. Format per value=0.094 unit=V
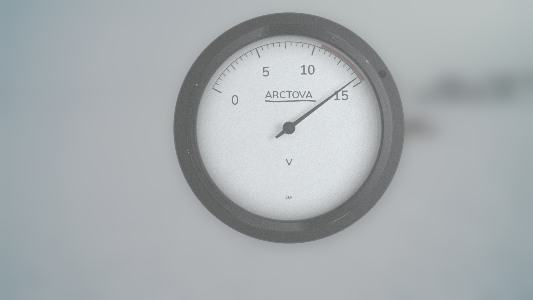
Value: value=14.5 unit=V
